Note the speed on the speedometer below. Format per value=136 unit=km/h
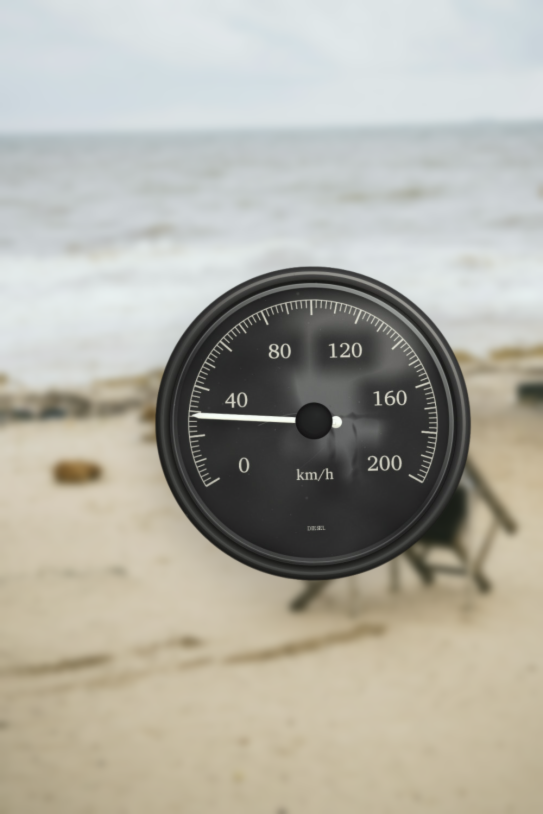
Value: value=28 unit=km/h
